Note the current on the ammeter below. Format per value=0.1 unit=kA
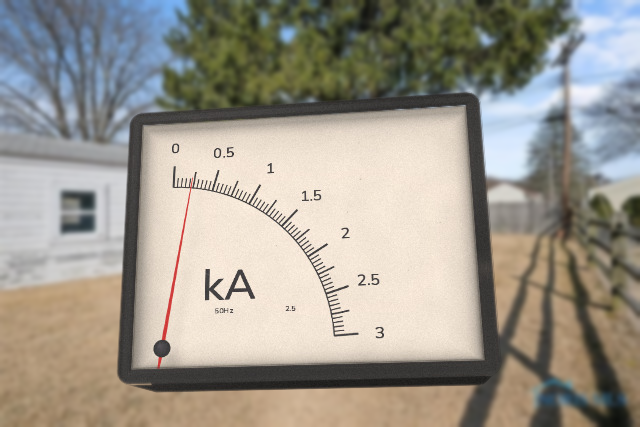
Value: value=0.25 unit=kA
